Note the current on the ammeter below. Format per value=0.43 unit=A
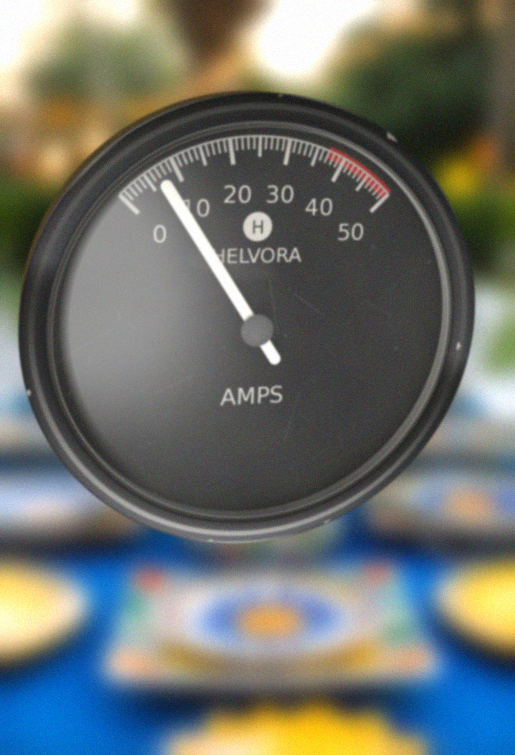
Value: value=7 unit=A
